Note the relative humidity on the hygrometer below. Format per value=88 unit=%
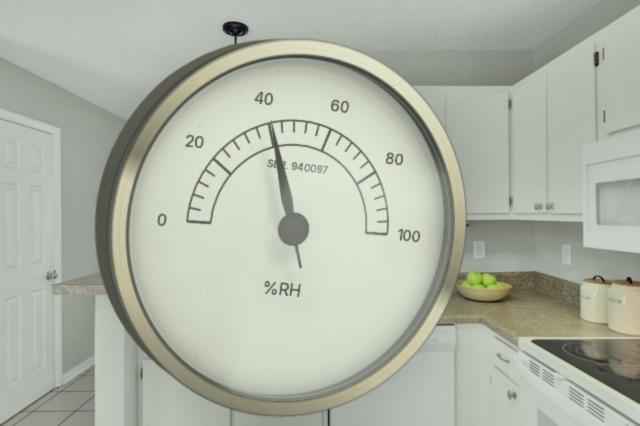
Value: value=40 unit=%
